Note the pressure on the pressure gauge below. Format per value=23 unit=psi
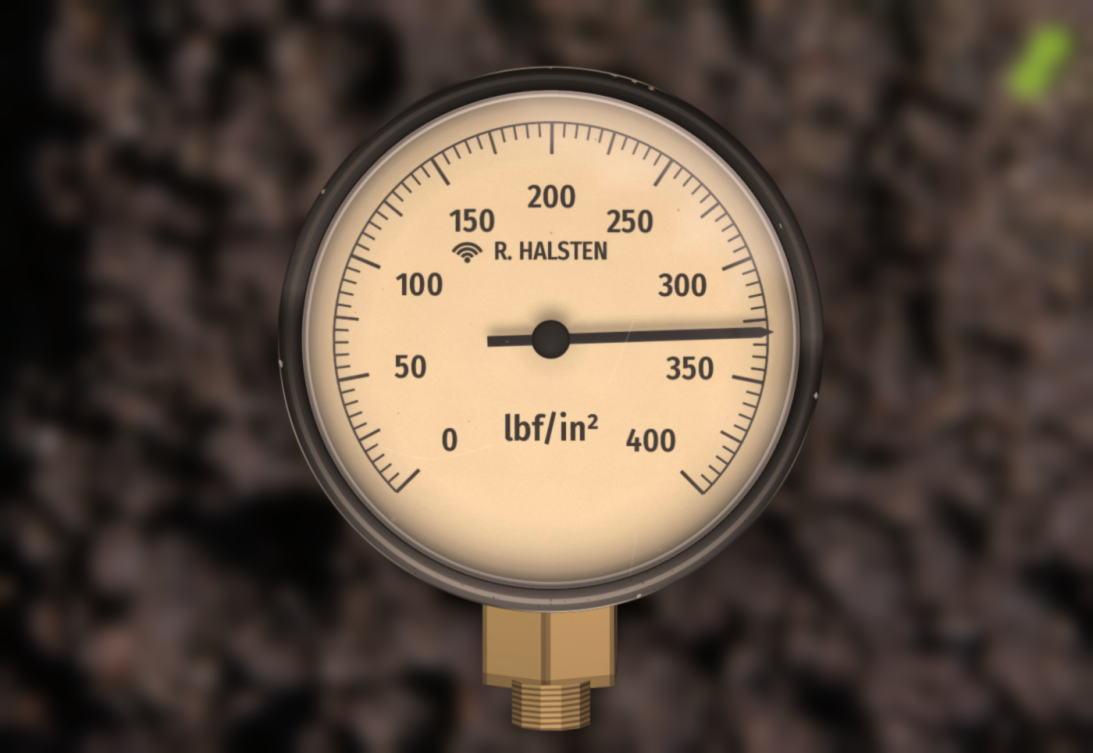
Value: value=330 unit=psi
